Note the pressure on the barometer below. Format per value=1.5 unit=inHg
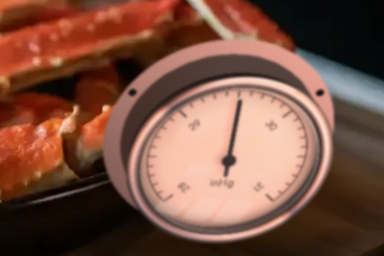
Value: value=29.5 unit=inHg
